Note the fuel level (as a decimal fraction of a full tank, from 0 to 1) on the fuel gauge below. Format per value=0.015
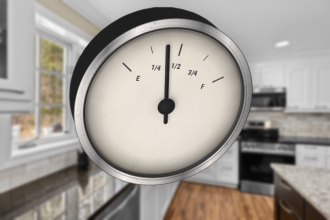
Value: value=0.375
